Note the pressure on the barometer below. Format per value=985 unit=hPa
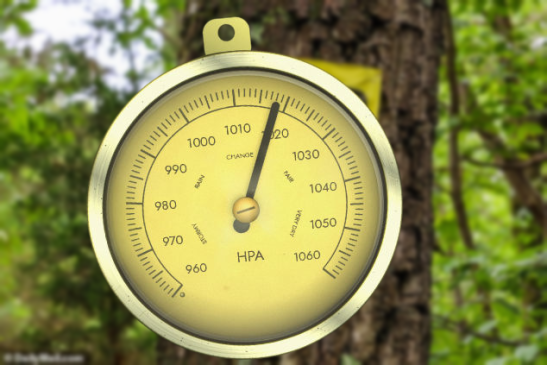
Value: value=1018 unit=hPa
